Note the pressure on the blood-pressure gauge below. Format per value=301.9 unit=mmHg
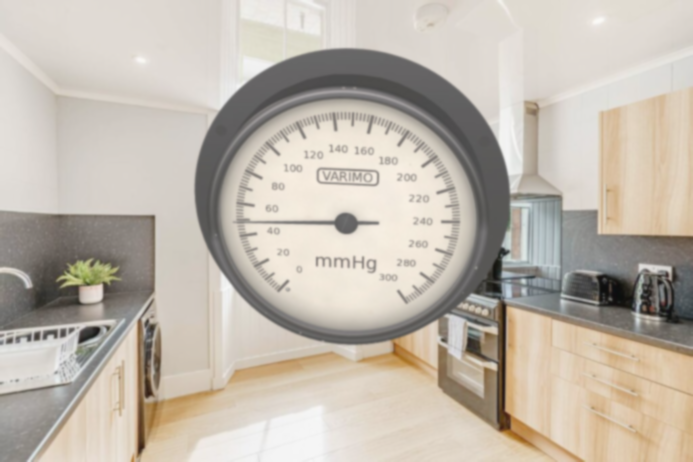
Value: value=50 unit=mmHg
